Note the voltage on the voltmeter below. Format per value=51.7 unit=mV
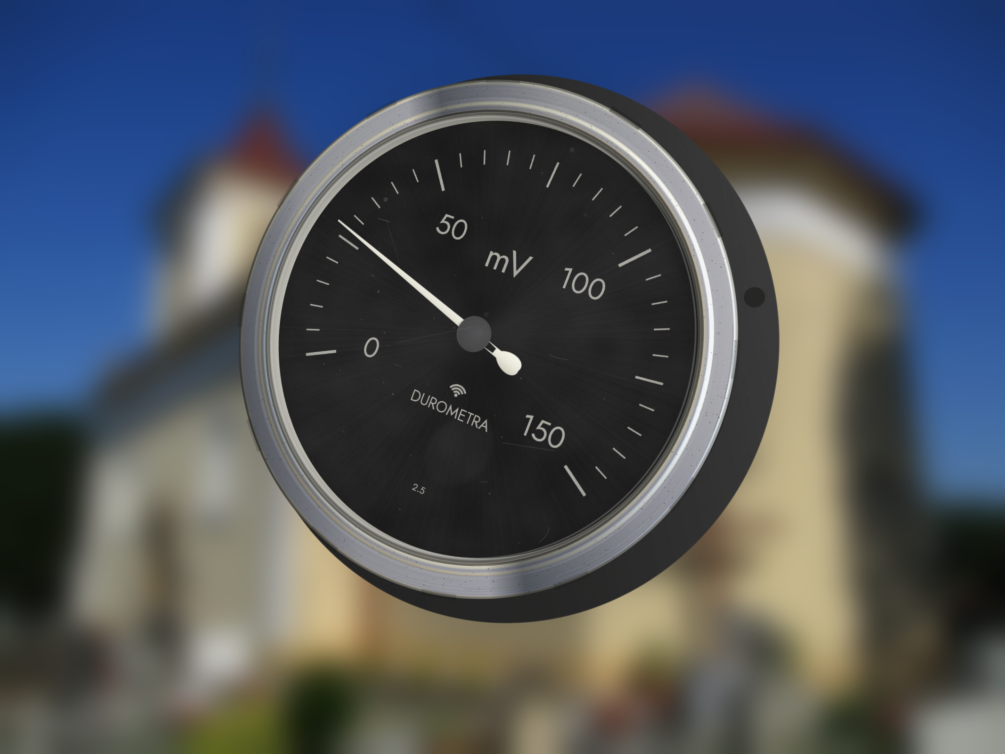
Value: value=27.5 unit=mV
